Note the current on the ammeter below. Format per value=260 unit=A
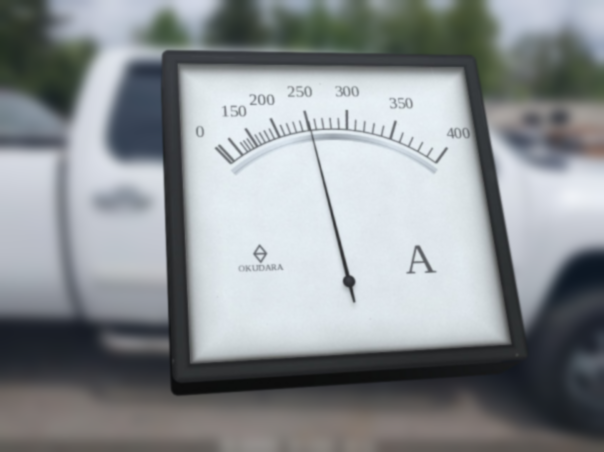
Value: value=250 unit=A
